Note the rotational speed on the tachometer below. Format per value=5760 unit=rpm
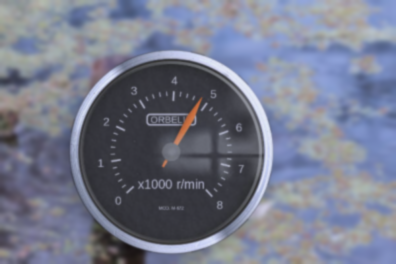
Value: value=4800 unit=rpm
